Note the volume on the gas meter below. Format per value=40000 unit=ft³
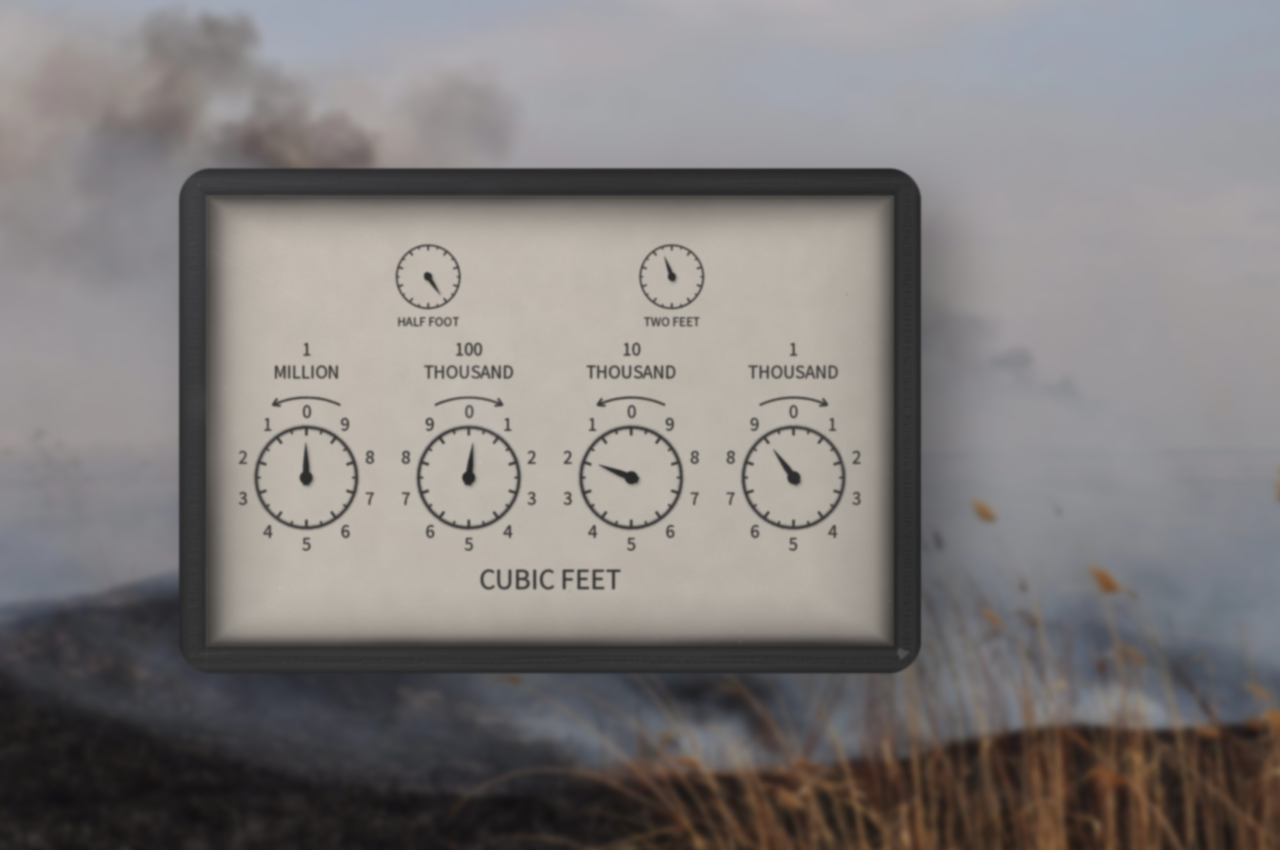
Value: value=1900 unit=ft³
